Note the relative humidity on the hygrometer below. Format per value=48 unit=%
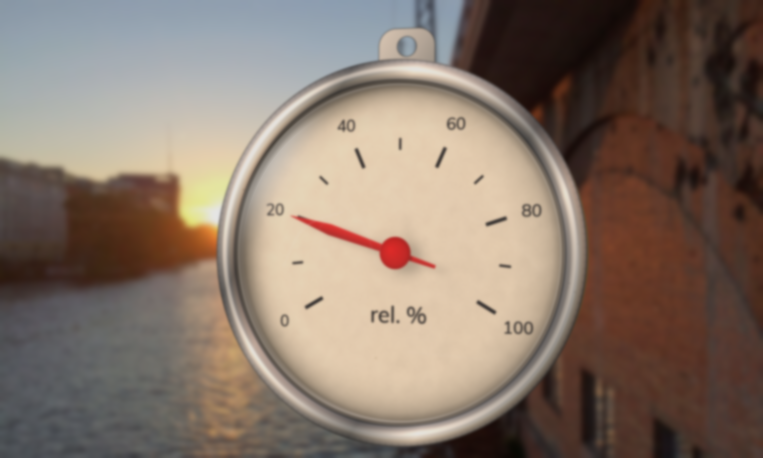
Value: value=20 unit=%
